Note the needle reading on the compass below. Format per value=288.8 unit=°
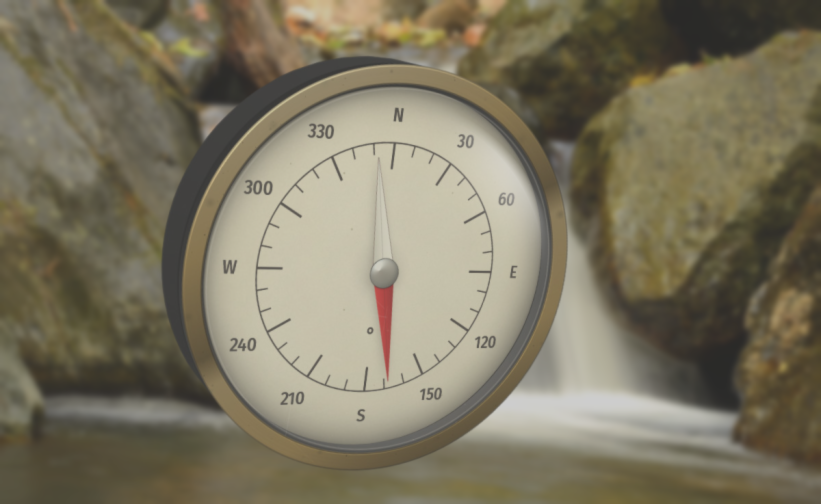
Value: value=170 unit=°
